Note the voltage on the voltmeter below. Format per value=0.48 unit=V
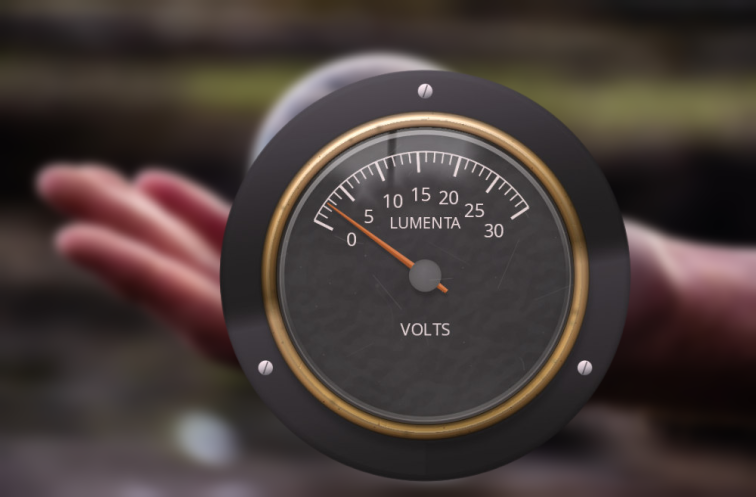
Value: value=2.5 unit=V
